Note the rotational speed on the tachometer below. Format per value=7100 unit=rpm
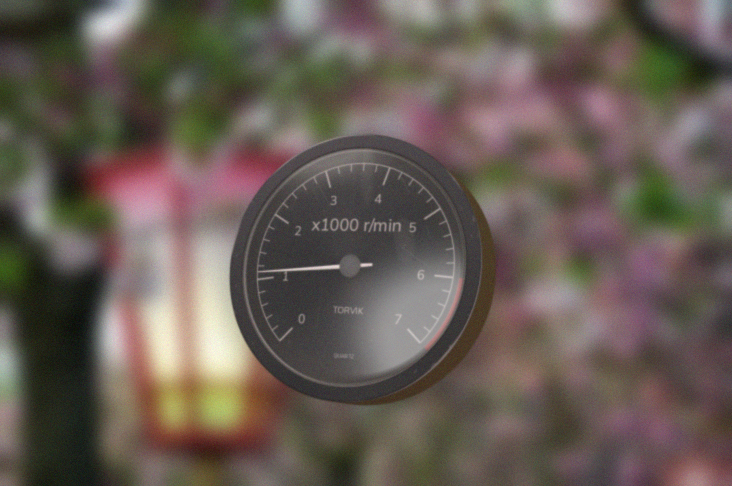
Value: value=1100 unit=rpm
